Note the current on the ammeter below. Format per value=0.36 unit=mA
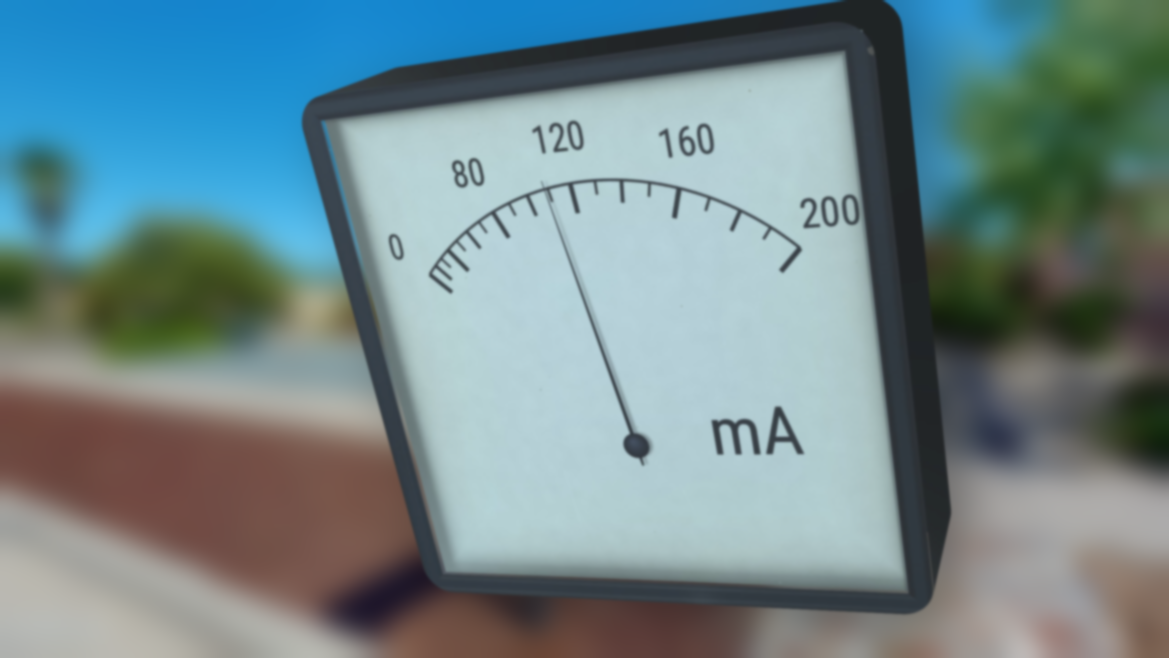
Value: value=110 unit=mA
